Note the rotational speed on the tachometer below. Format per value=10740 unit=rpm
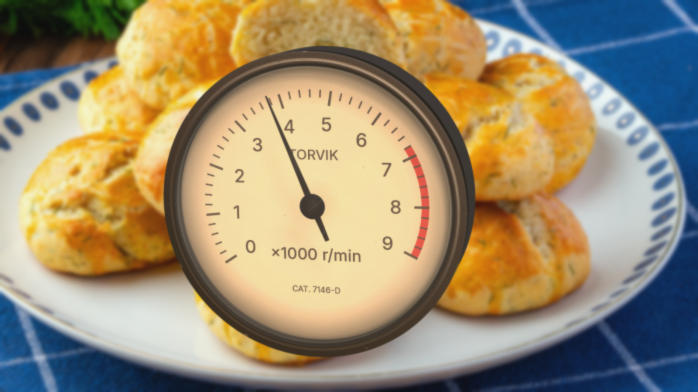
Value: value=3800 unit=rpm
